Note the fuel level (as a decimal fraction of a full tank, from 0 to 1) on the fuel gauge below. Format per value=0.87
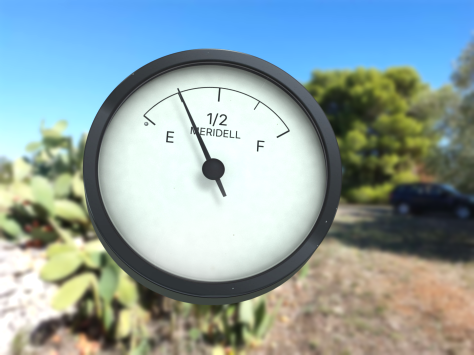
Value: value=0.25
